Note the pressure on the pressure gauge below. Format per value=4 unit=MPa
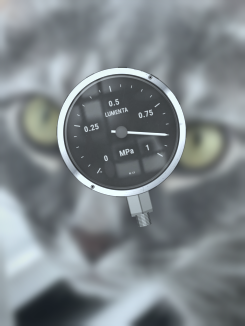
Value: value=0.9 unit=MPa
